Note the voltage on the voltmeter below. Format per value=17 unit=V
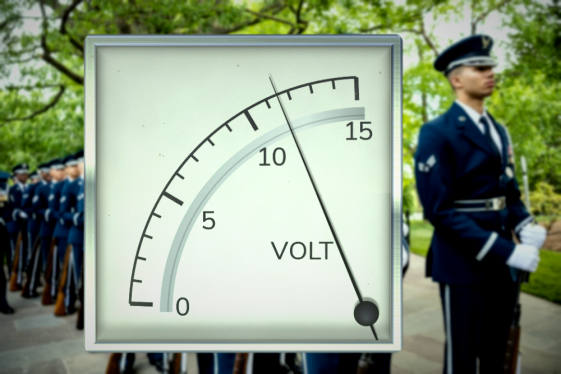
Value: value=11.5 unit=V
